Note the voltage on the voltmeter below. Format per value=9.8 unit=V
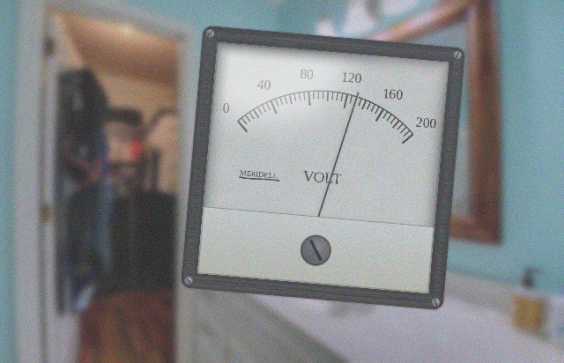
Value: value=130 unit=V
